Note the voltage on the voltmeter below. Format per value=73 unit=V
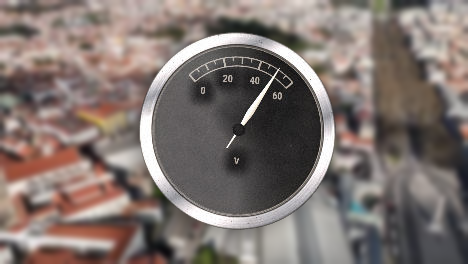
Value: value=50 unit=V
